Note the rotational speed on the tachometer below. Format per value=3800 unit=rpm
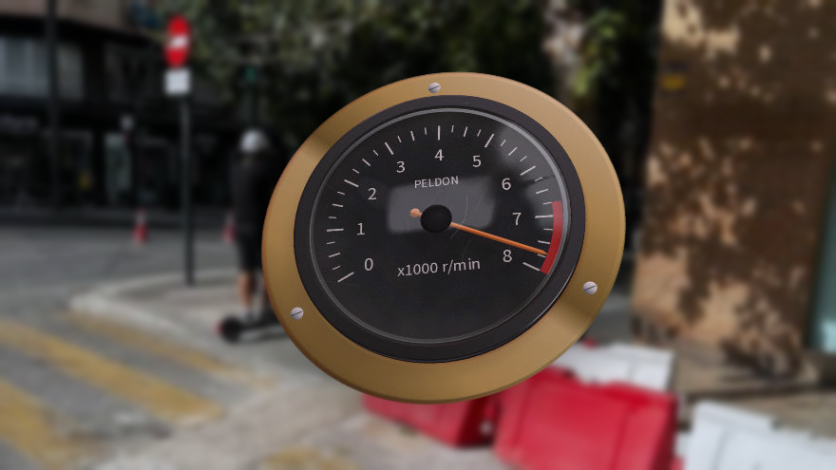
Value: value=7750 unit=rpm
